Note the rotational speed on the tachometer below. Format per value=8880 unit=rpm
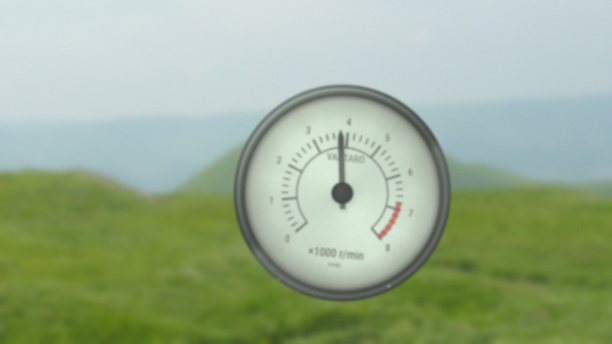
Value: value=3800 unit=rpm
